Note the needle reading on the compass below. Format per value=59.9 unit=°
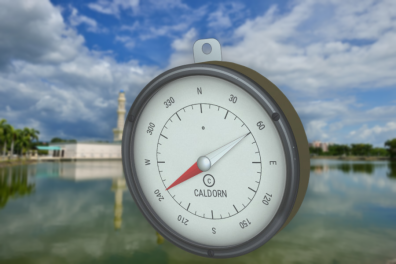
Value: value=240 unit=°
